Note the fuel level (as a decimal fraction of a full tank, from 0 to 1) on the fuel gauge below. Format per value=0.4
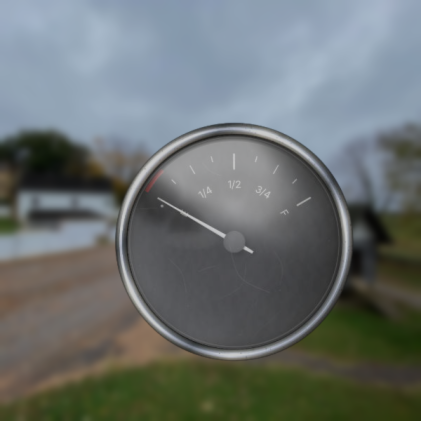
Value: value=0
